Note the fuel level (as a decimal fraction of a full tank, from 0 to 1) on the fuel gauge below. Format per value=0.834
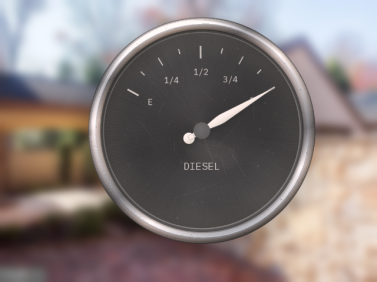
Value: value=1
